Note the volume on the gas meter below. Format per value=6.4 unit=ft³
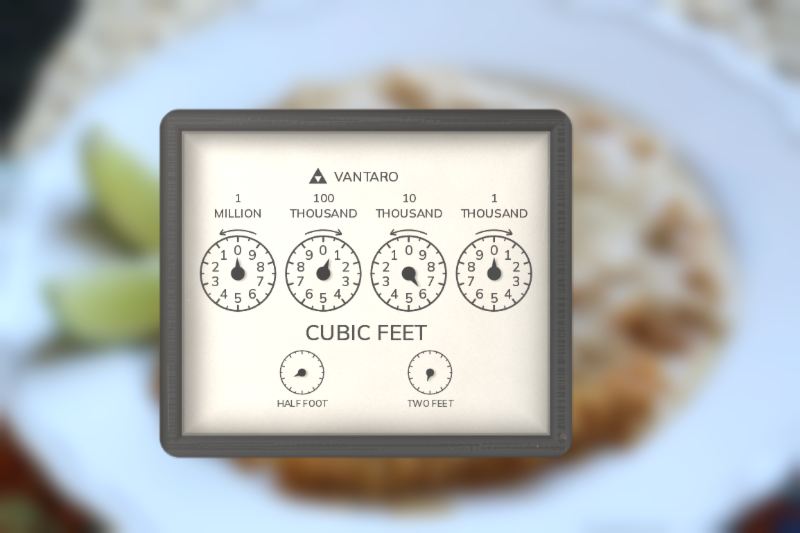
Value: value=6000 unit=ft³
